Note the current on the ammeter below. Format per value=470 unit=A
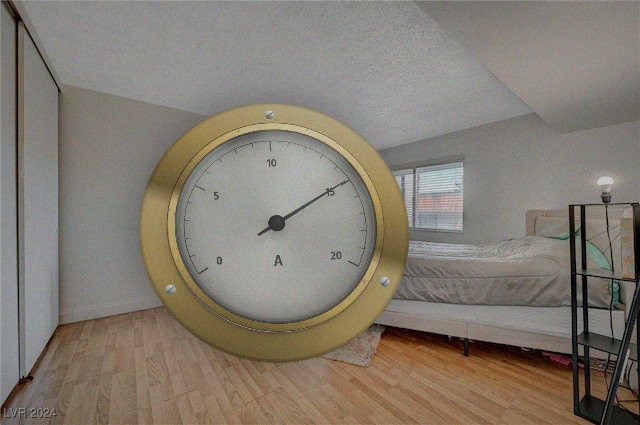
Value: value=15 unit=A
